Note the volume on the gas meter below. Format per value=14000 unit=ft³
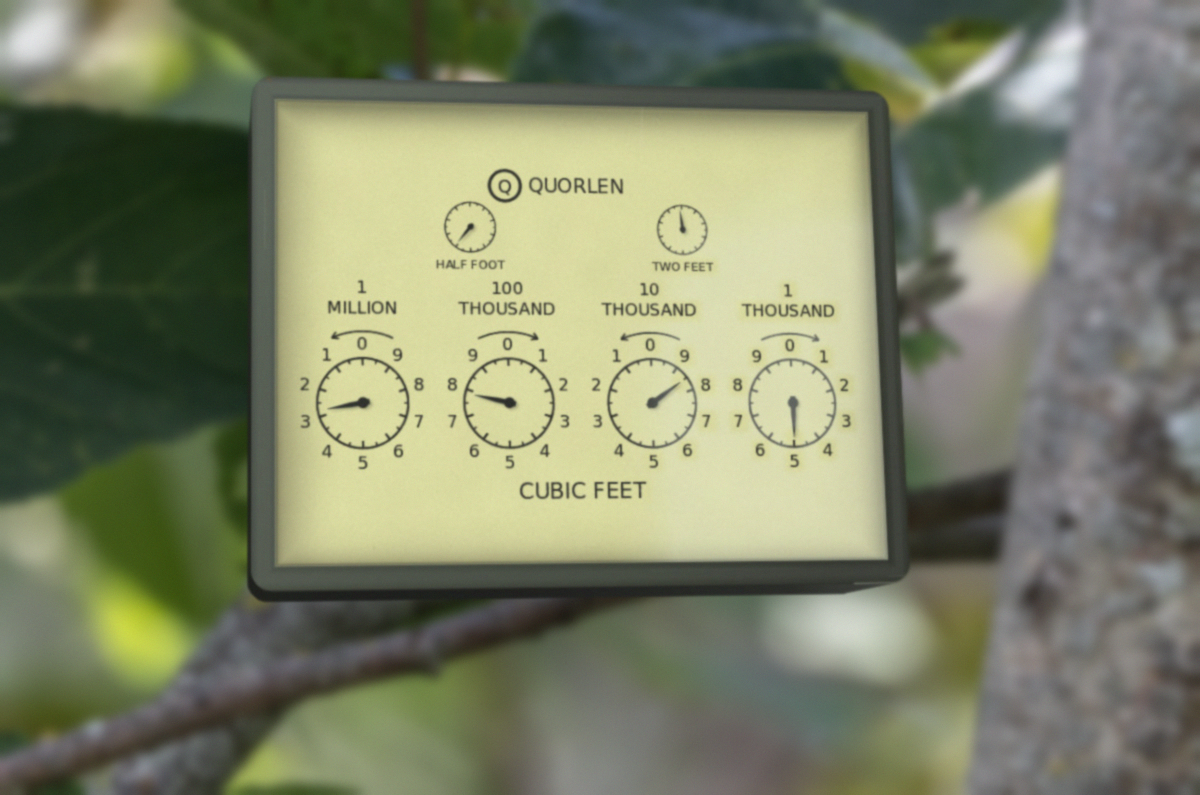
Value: value=278500 unit=ft³
